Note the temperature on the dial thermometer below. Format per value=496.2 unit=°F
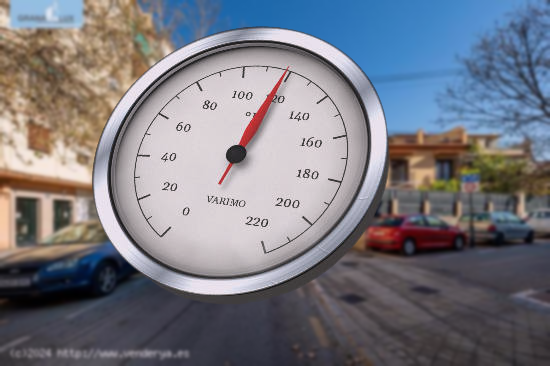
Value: value=120 unit=°F
